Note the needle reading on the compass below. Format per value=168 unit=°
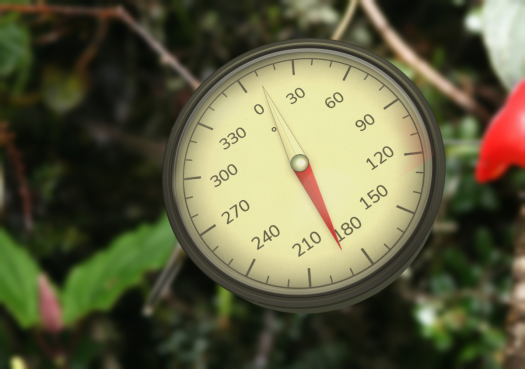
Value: value=190 unit=°
